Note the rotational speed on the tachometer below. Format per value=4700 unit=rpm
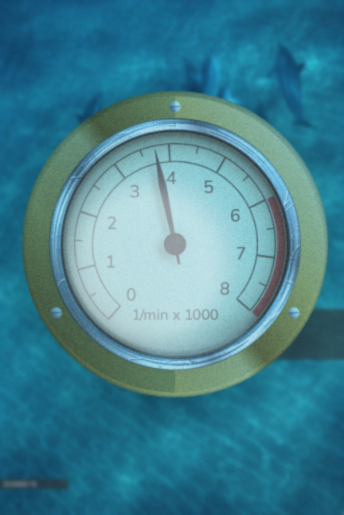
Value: value=3750 unit=rpm
